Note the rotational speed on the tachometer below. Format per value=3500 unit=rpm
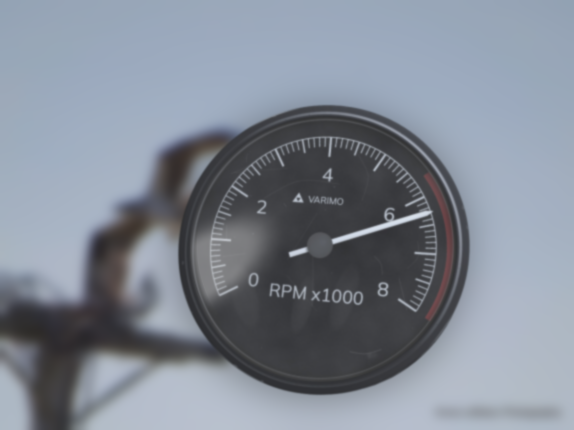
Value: value=6300 unit=rpm
